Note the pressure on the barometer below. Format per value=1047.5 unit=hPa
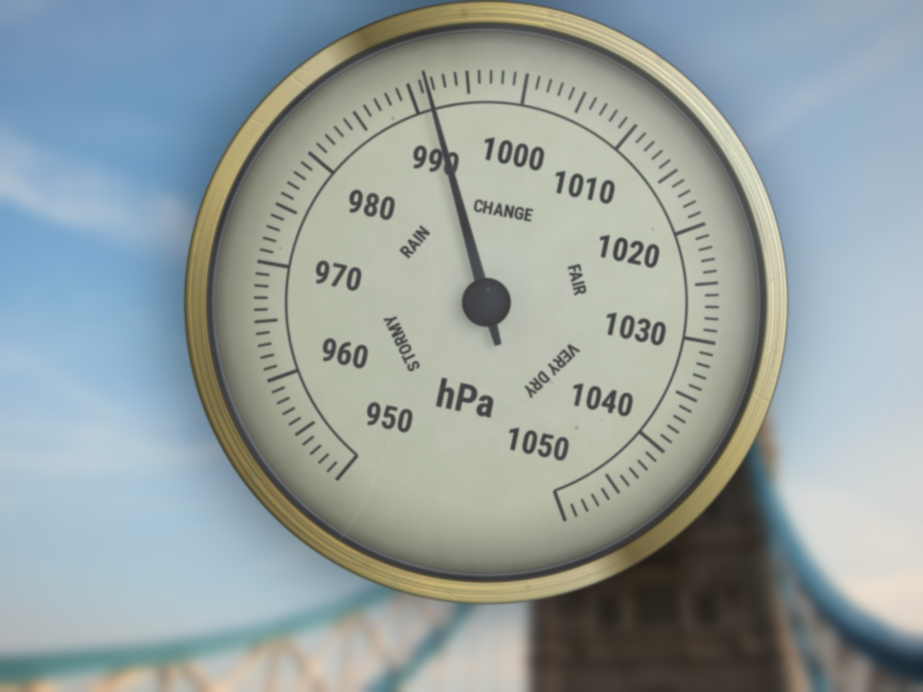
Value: value=991.5 unit=hPa
